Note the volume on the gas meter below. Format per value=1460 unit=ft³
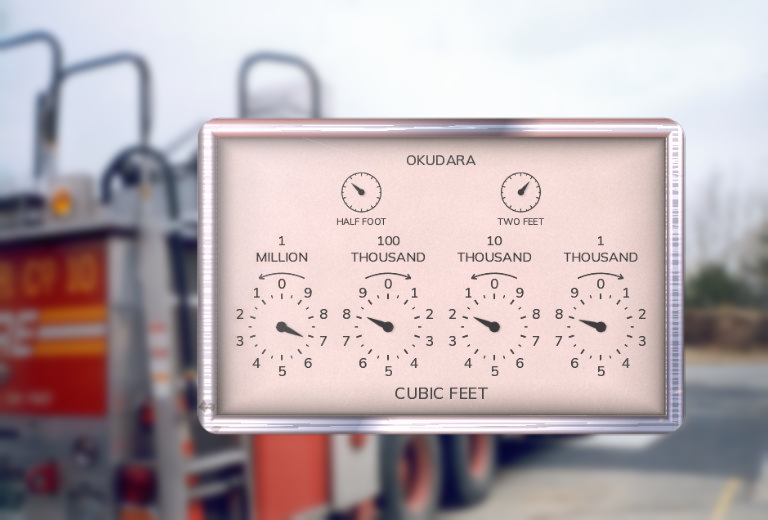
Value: value=681800 unit=ft³
